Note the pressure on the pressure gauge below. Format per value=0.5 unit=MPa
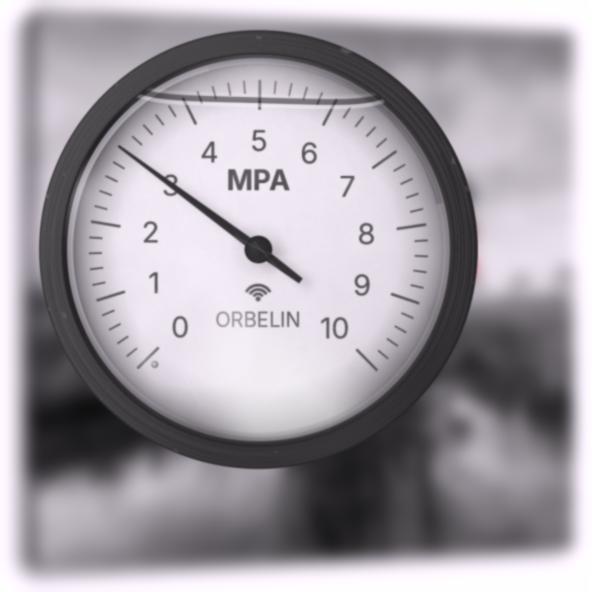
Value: value=3 unit=MPa
